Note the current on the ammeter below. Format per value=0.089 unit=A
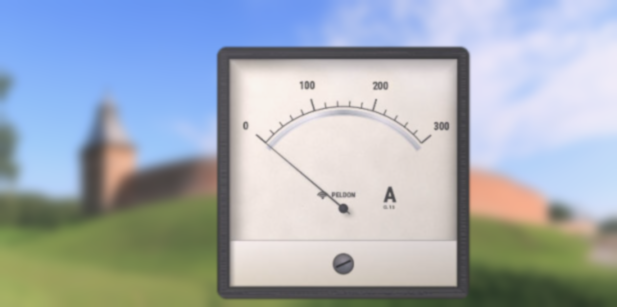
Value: value=0 unit=A
